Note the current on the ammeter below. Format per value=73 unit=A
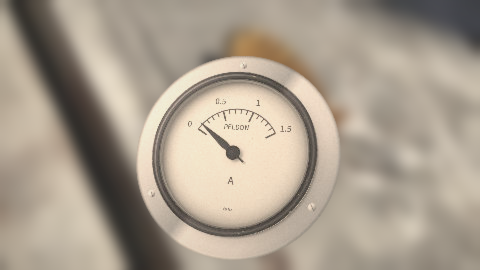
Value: value=0.1 unit=A
